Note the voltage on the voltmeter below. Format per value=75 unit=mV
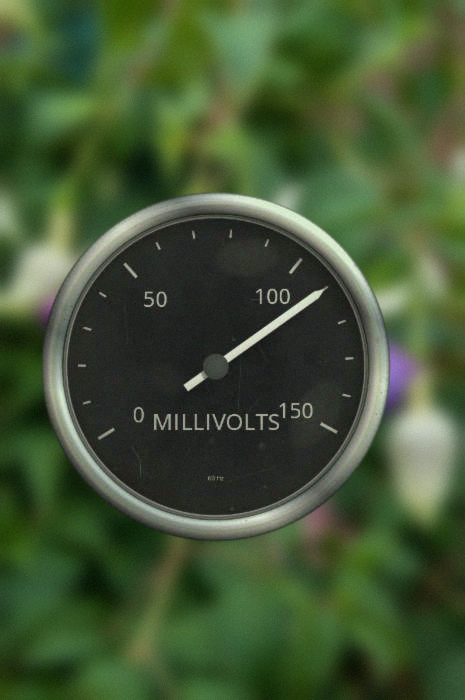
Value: value=110 unit=mV
